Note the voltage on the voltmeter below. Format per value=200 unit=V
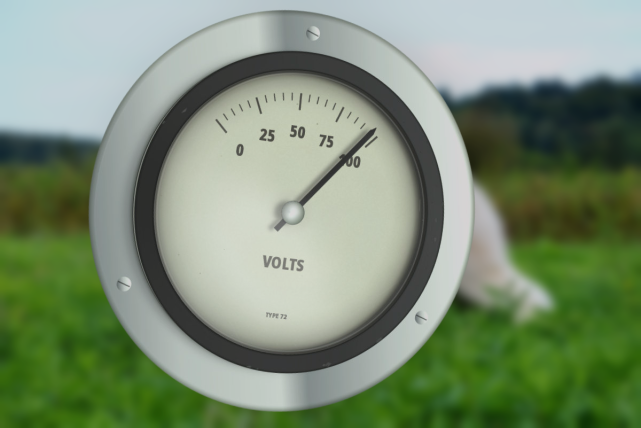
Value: value=95 unit=V
